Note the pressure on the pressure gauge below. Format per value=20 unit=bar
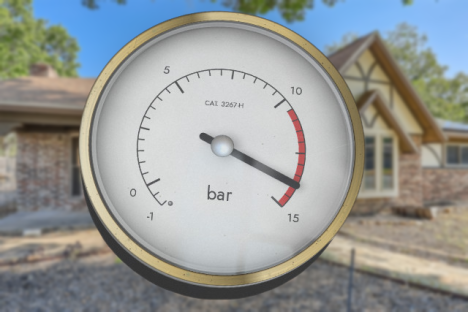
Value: value=14 unit=bar
